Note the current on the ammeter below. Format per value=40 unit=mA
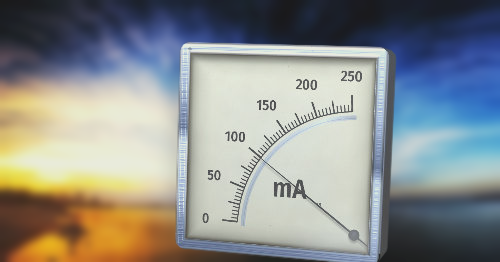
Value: value=100 unit=mA
